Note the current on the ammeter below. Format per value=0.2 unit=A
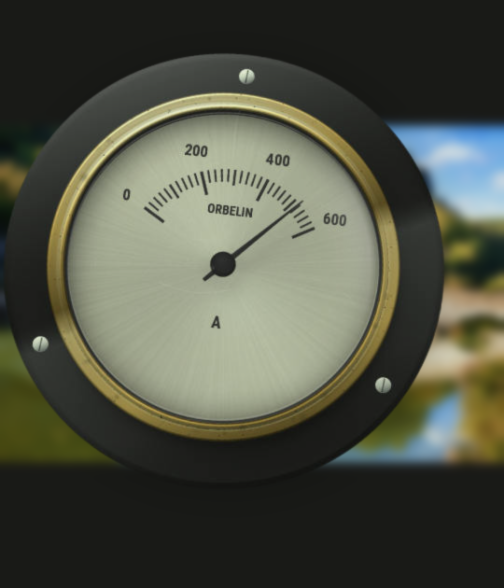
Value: value=520 unit=A
